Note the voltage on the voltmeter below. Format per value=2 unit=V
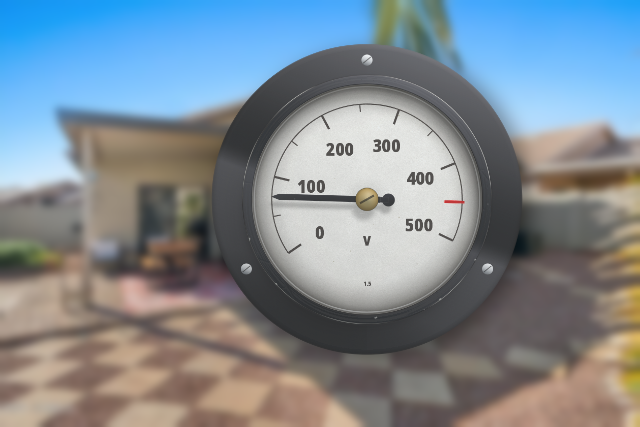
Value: value=75 unit=V
